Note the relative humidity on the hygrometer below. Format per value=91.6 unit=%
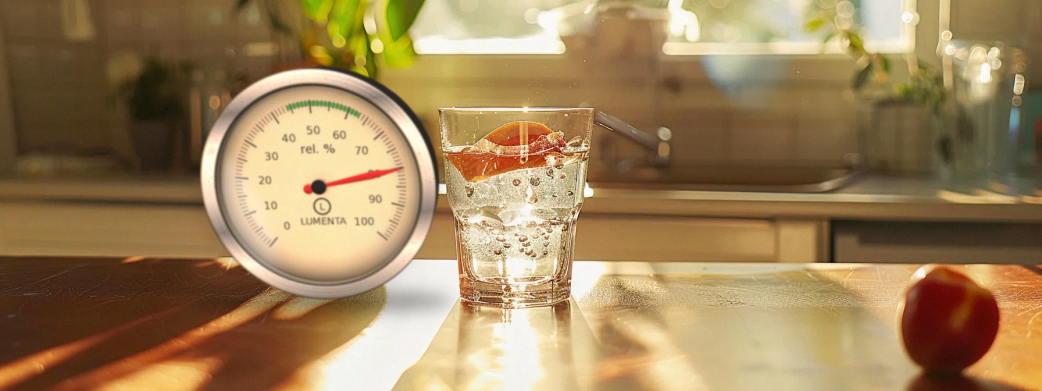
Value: value=80 unit=%
